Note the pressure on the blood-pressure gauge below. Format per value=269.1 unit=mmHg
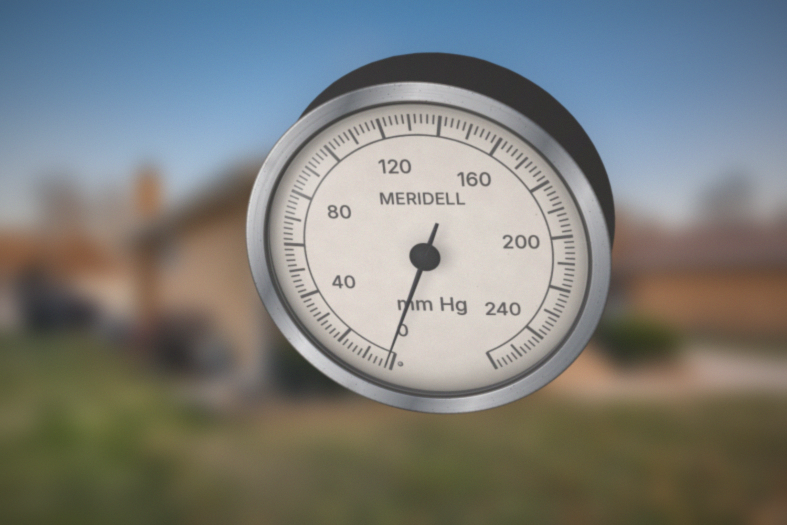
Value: value=2 unit=mmHg
